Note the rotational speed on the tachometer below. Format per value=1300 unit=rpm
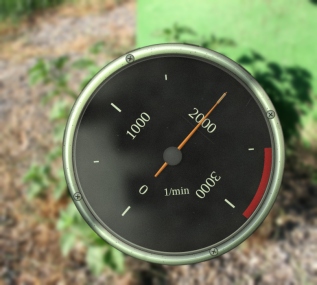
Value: value=2000 unit=rpm
